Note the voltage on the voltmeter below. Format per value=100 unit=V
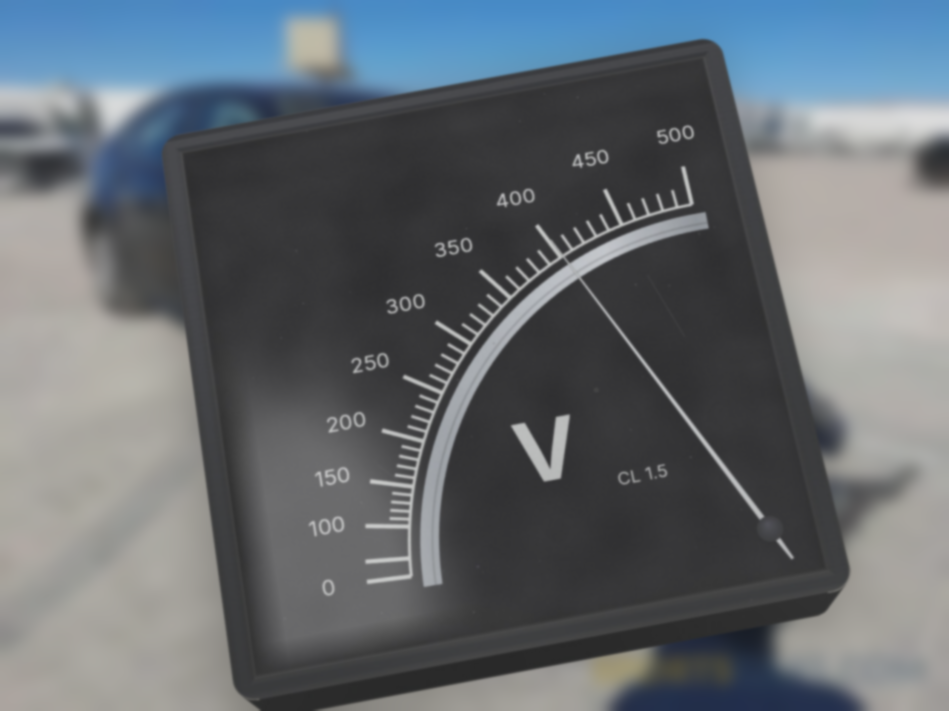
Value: value=400 unit=V
